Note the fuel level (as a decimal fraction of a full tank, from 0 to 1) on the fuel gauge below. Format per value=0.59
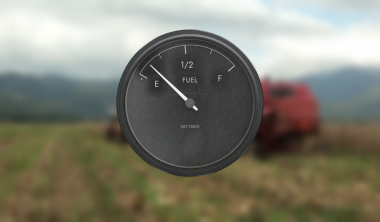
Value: value=0.125
